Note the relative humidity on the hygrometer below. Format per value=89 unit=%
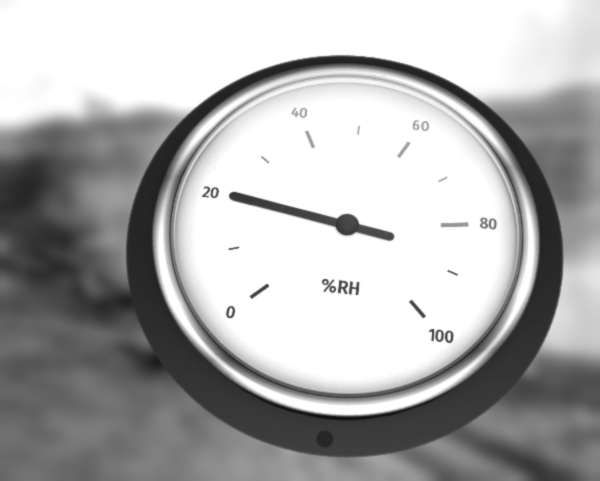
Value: value=20 unit=%
